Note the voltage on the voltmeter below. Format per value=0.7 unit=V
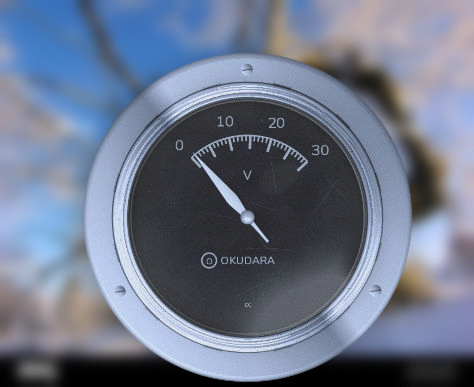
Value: value=1 unit=V
